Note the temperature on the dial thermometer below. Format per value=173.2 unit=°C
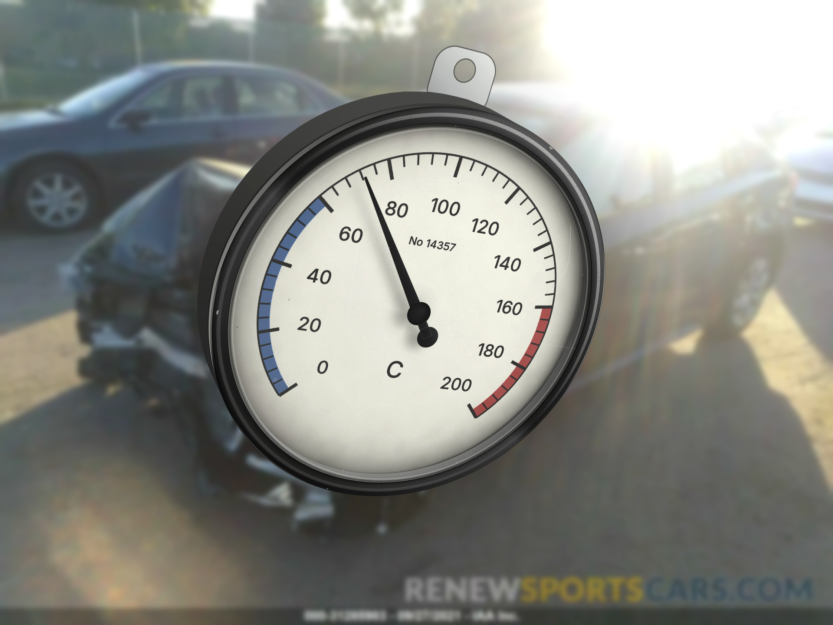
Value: value=72 unit=°C
